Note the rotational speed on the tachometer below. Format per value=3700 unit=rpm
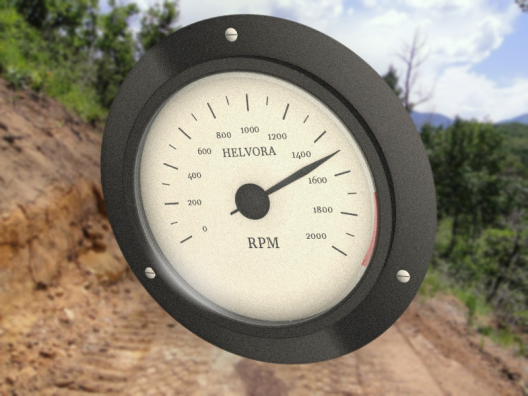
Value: value=1500 unit=rpm
